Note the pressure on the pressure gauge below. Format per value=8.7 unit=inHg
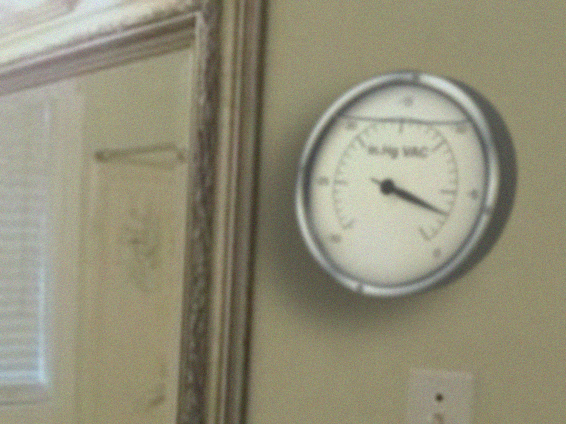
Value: value=-3 unit=inHg
